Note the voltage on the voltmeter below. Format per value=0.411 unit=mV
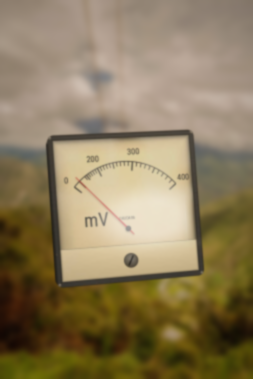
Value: value=100 unit=mV
